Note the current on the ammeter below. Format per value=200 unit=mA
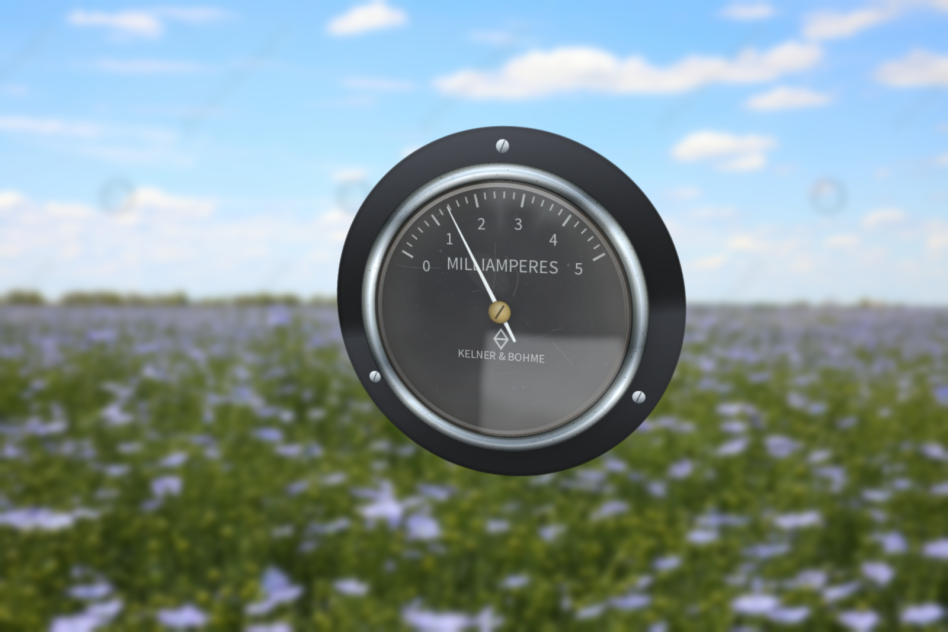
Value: value=1.4 unit=mA
